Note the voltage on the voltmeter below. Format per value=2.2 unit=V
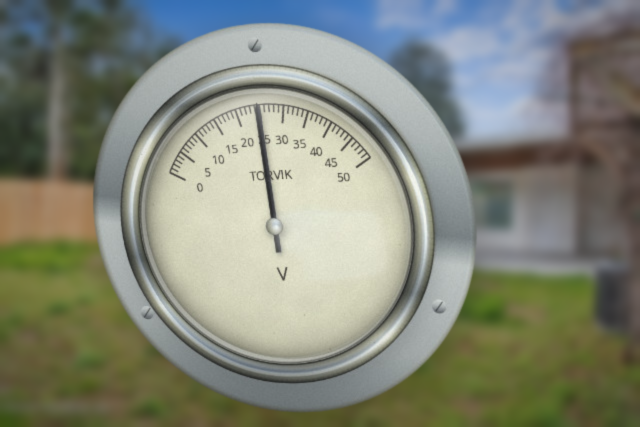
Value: value=25 unit=V
